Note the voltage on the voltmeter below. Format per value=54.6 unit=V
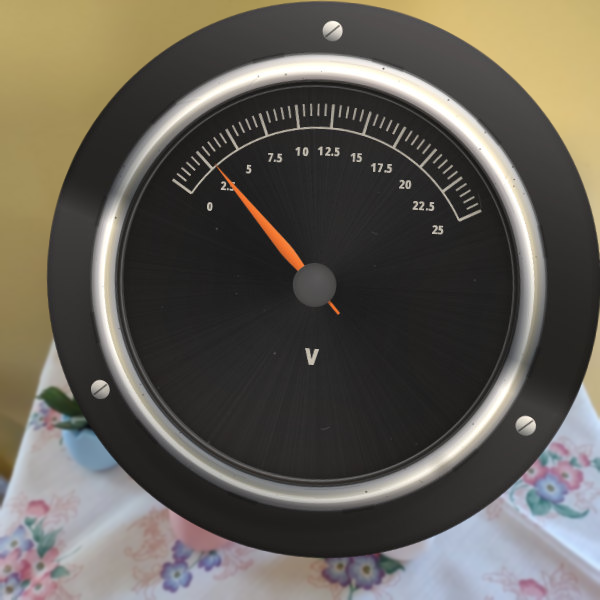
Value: value=3 unit=V
